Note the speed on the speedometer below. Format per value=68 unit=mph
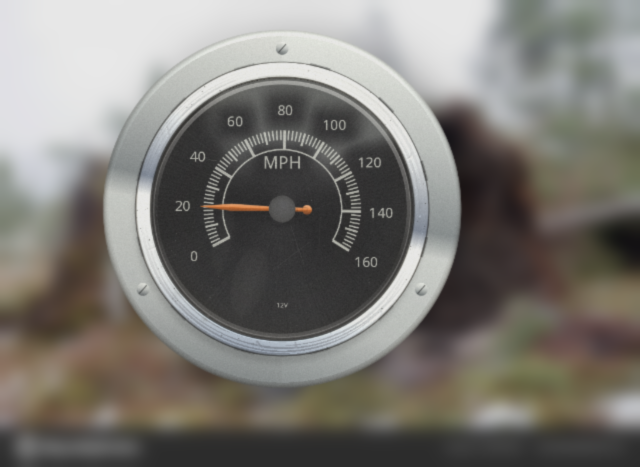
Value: value=20 unit=mph
